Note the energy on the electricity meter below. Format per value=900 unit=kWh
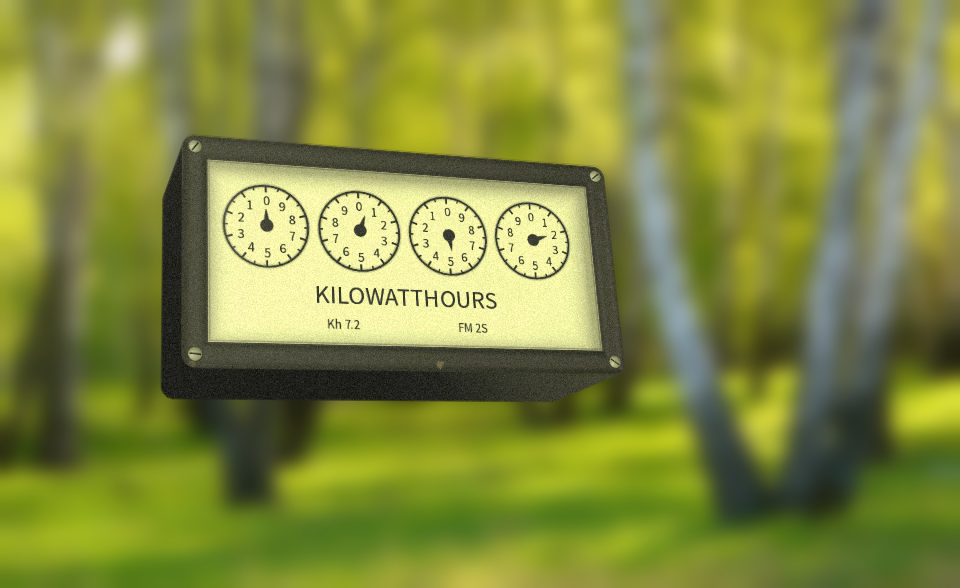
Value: value=52 unit=kWh
